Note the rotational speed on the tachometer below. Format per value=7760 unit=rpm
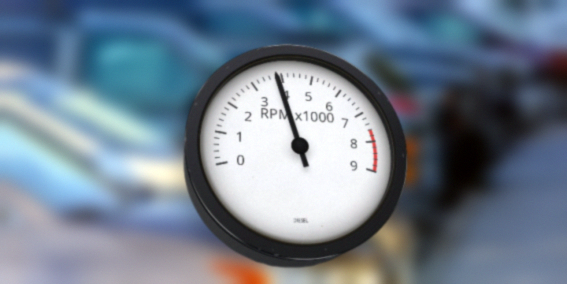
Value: value=3800 unit=rpm
